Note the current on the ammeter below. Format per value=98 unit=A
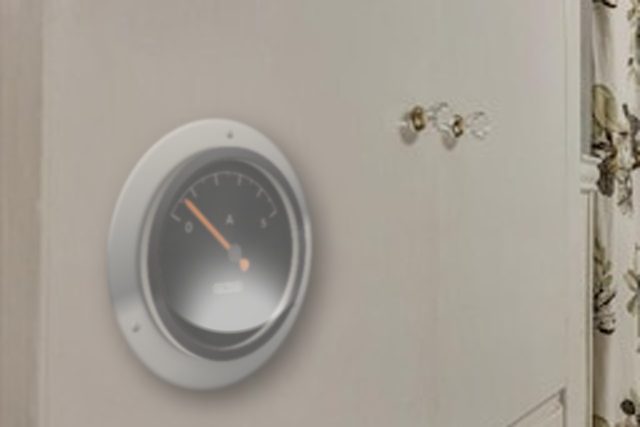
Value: value=0.5 unit=A
